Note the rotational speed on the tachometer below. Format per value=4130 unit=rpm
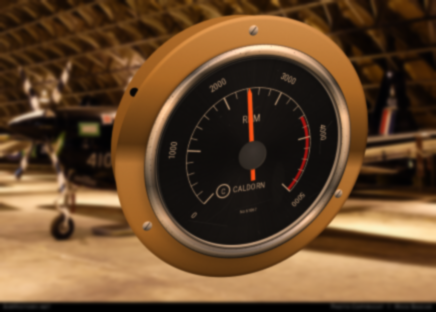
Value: value=2400 unit=rpm
